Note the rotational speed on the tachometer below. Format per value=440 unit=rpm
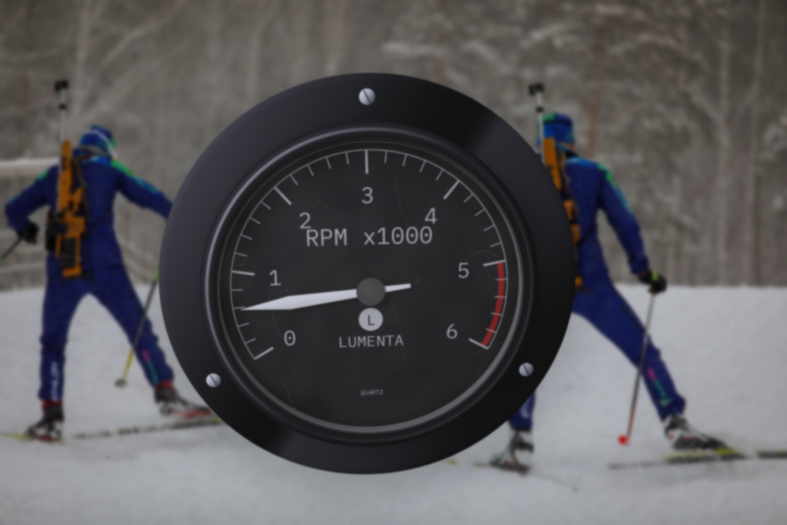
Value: value=600 unit=rpm
